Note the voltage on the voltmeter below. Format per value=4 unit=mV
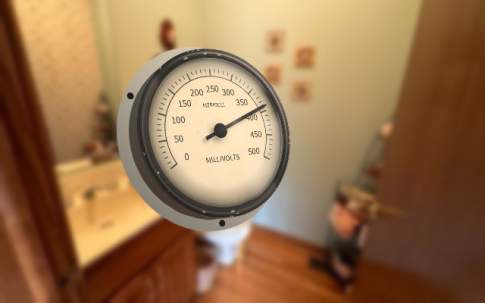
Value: value=390 unit=mV
